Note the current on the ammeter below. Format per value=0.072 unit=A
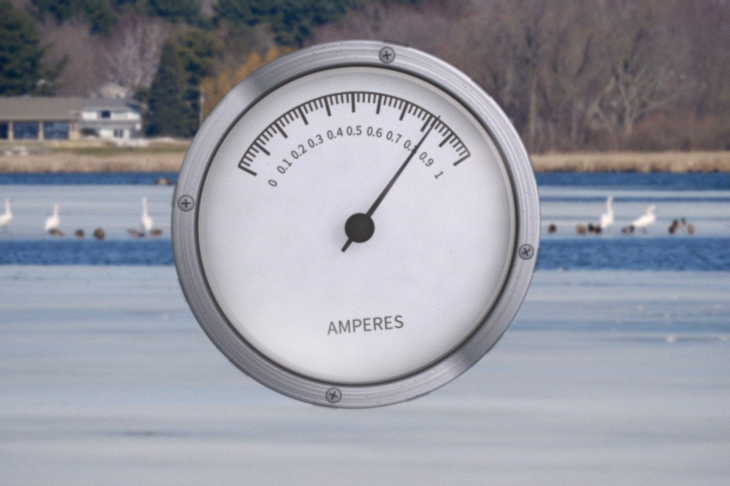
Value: value=0.82 unit=A
